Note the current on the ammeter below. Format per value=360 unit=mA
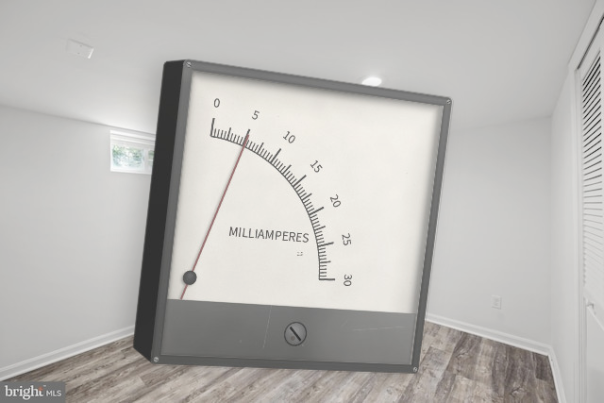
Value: value=5 unit=mA
